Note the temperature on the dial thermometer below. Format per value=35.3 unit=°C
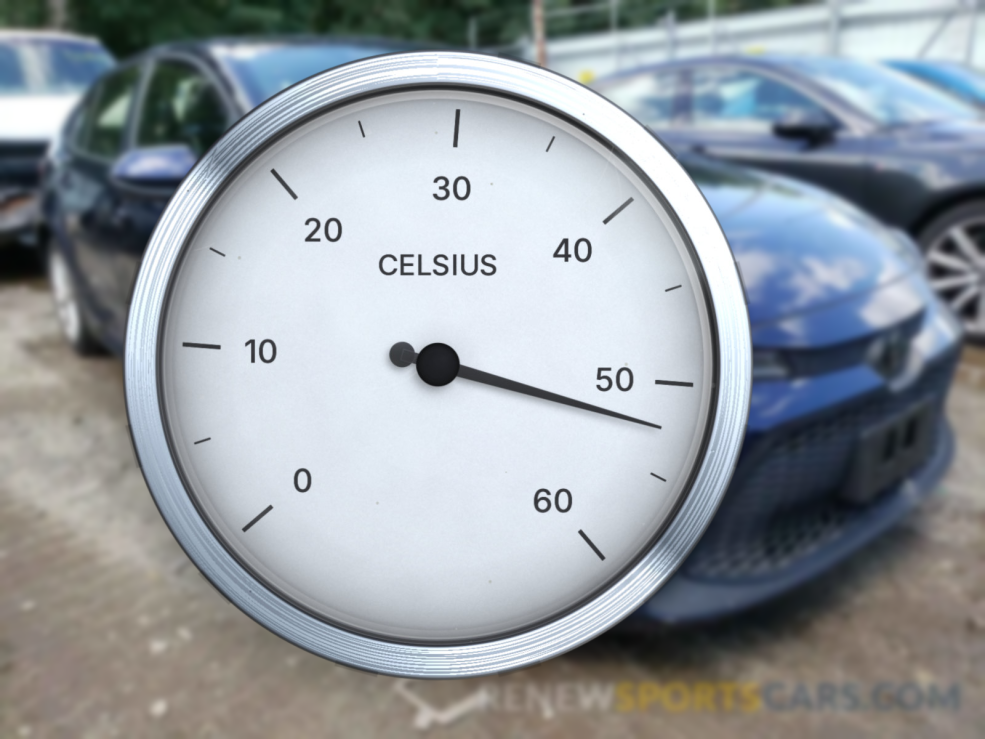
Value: value=52.5 unit=°C
